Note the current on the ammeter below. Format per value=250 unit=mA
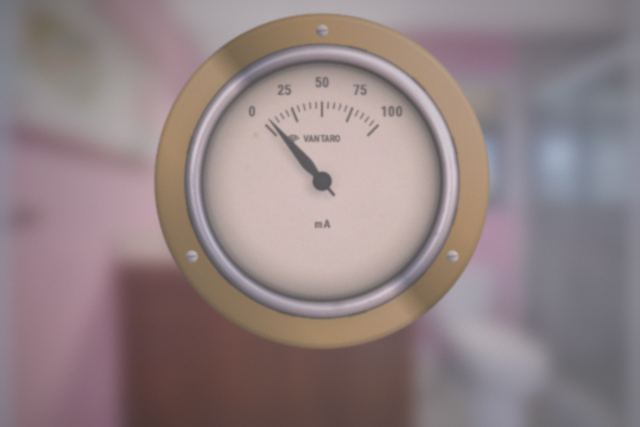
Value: value=5 unit=mA
